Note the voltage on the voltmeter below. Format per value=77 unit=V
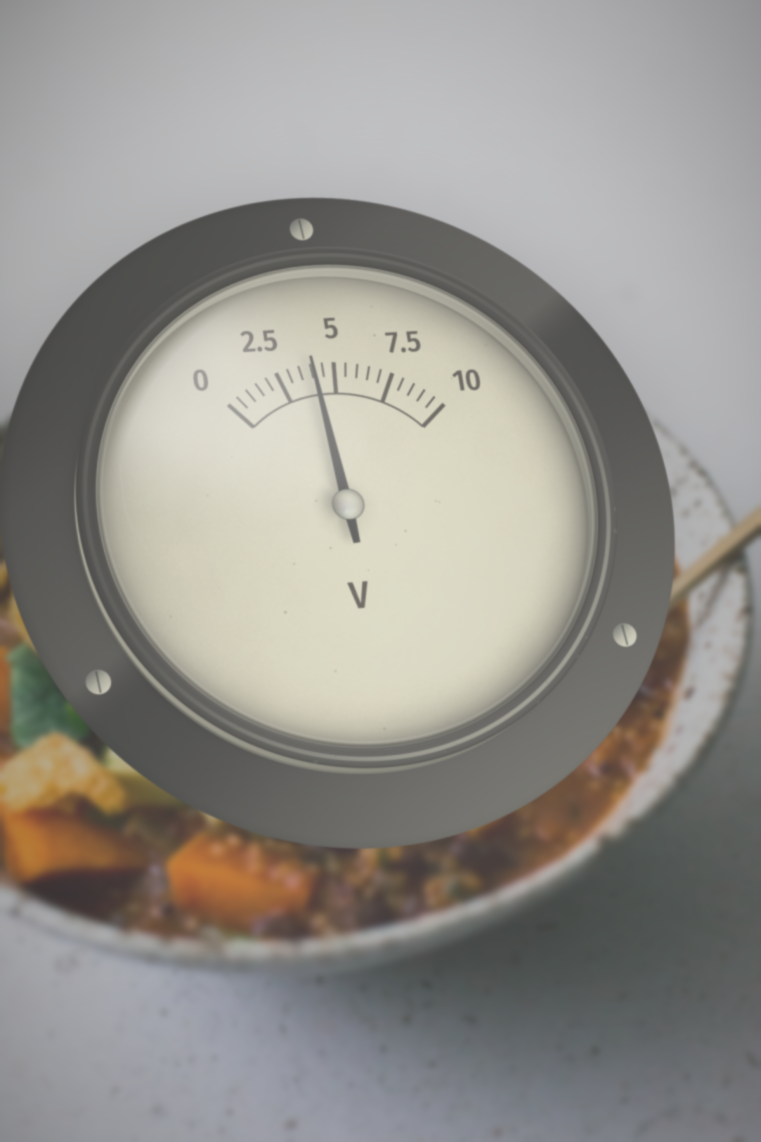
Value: value=4 unit=V
